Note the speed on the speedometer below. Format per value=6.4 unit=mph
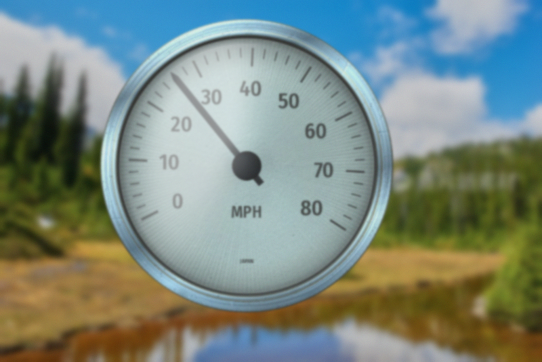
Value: value=26 unit=mph
